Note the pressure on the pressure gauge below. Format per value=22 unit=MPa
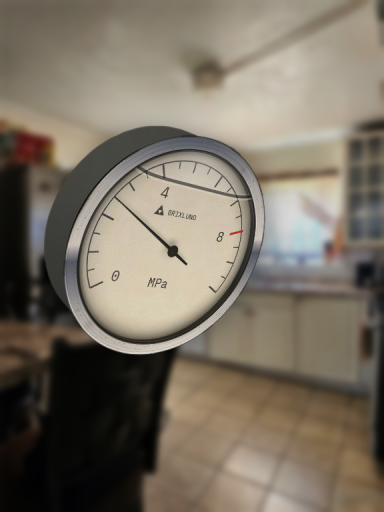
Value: value=2.5 unit=MPa
